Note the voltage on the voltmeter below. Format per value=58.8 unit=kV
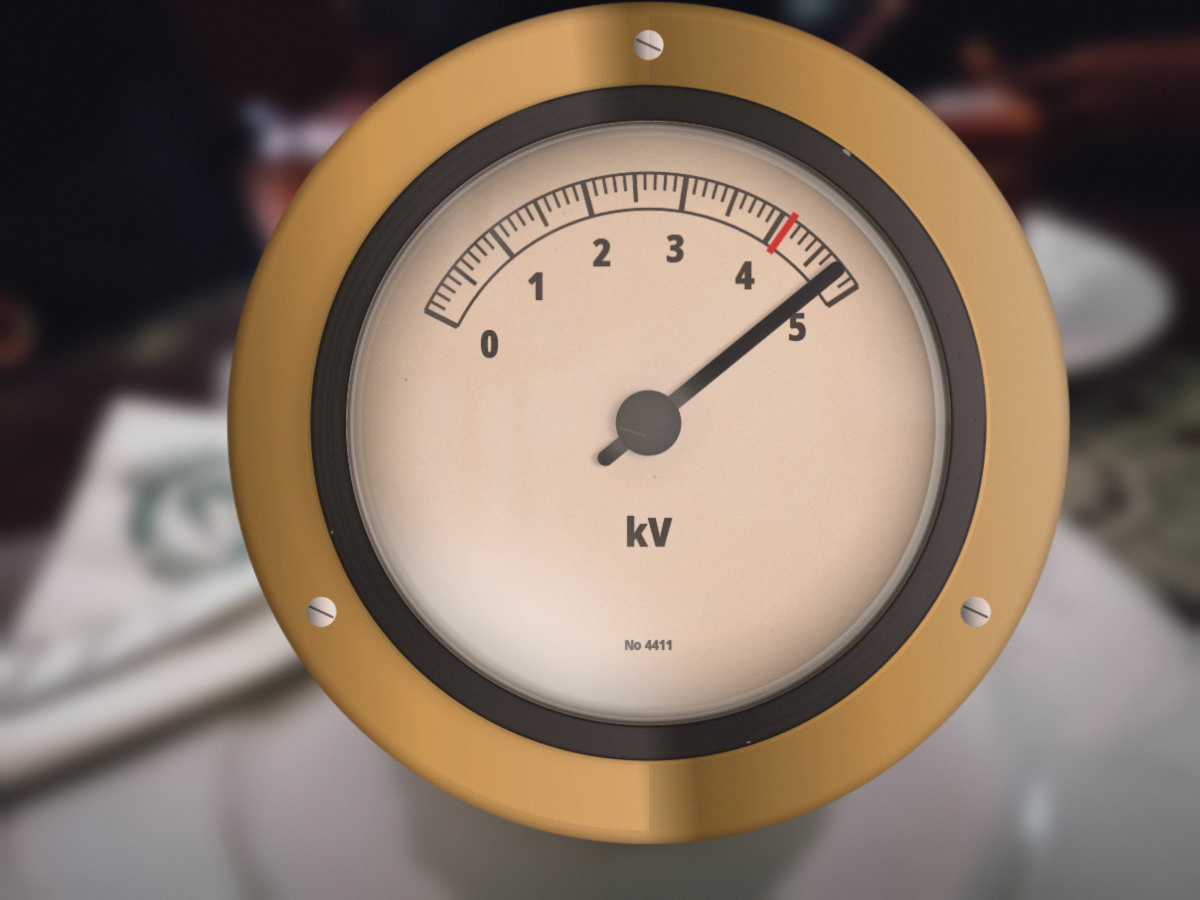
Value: value=4.75 unit=kV
